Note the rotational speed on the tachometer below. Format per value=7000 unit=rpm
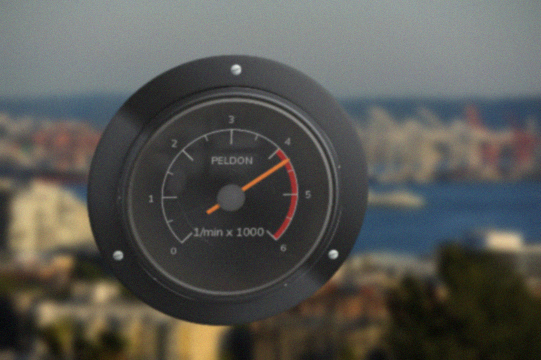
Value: value=4250 unit=rpm
